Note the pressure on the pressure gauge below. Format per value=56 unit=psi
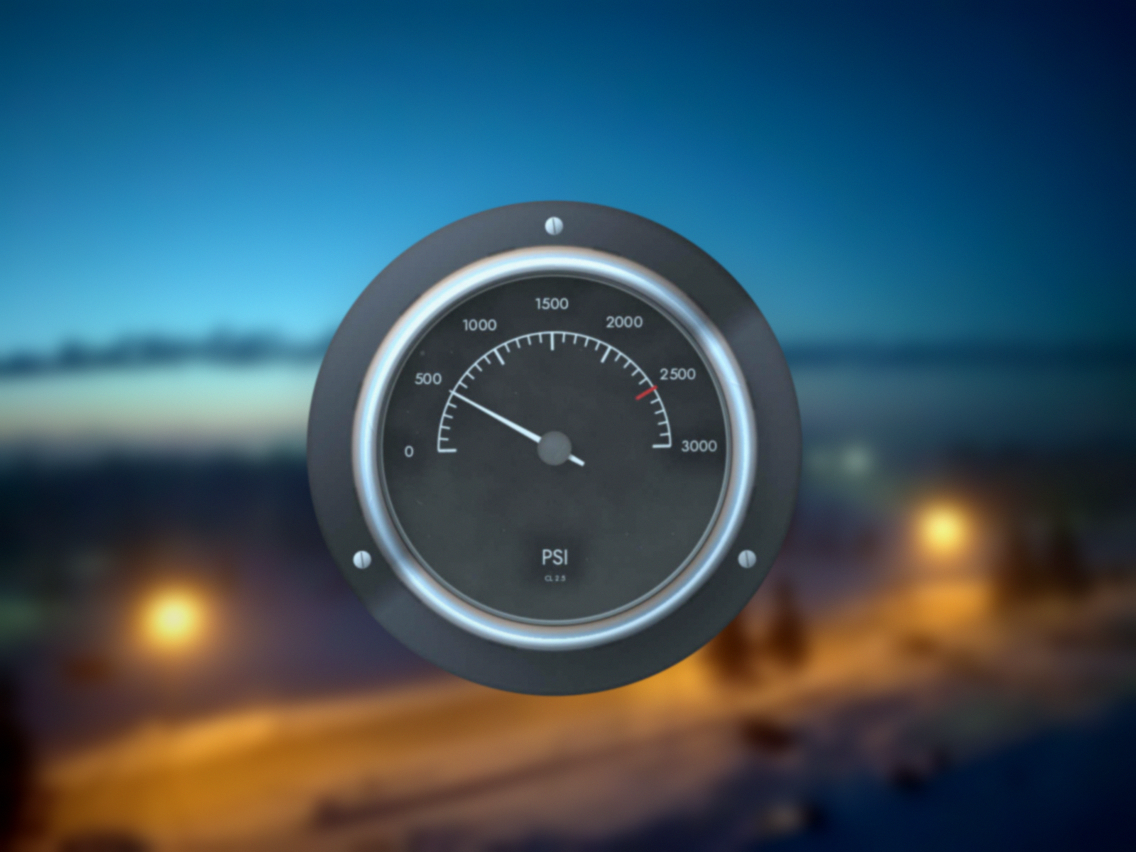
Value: value=500 unit=psi
